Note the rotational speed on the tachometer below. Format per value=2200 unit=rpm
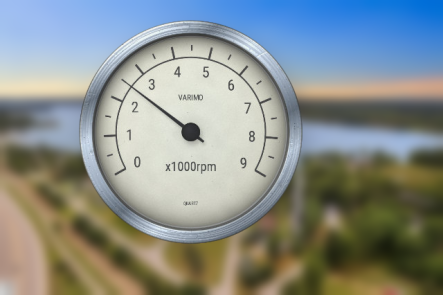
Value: value=2500 unit=rpm
